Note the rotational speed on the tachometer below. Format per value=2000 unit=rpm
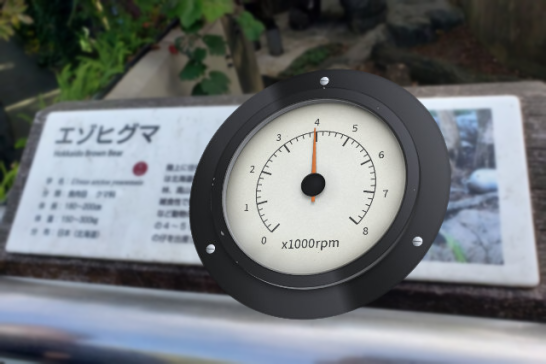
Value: value=4000 unit=rpm
